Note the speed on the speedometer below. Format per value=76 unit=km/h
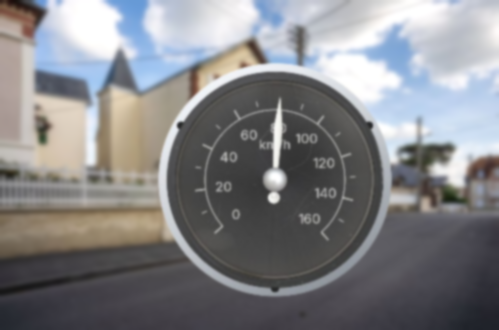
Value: value=80 unit=km/h
